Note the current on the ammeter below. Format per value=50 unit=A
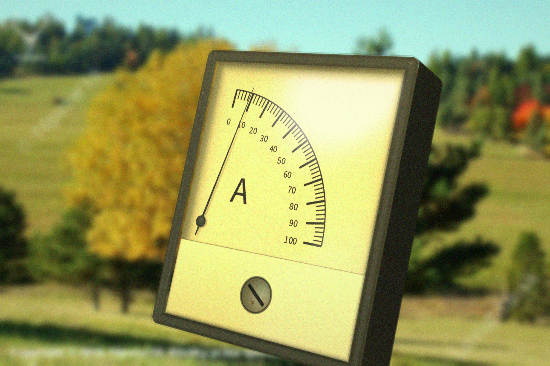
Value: value=10 unit=A
